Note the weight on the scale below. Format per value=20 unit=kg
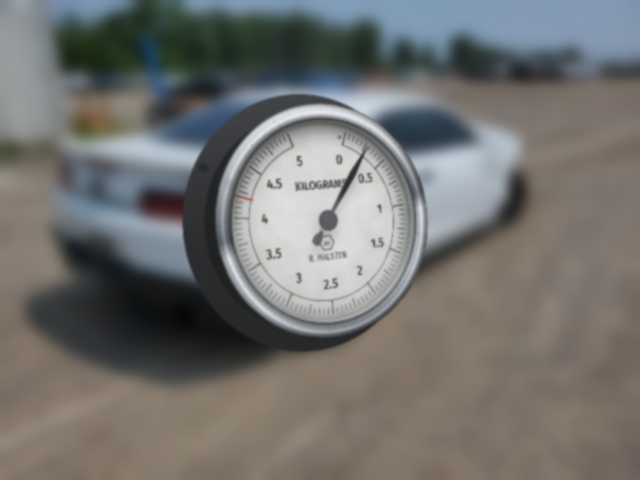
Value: value=0.25 unit=kg
